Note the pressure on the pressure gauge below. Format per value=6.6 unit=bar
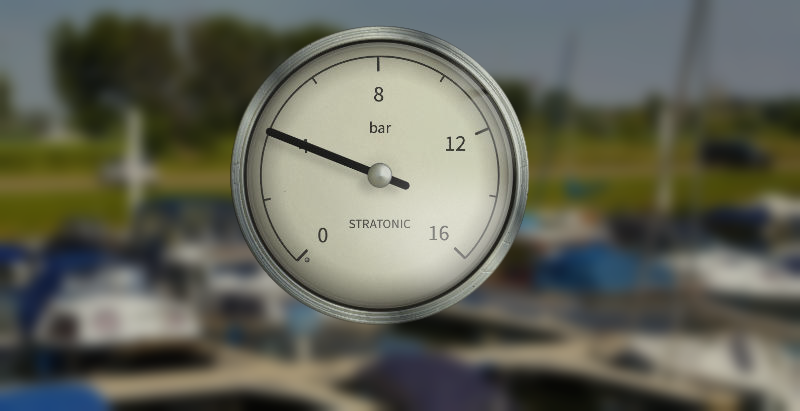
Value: value=4 unit=bar
